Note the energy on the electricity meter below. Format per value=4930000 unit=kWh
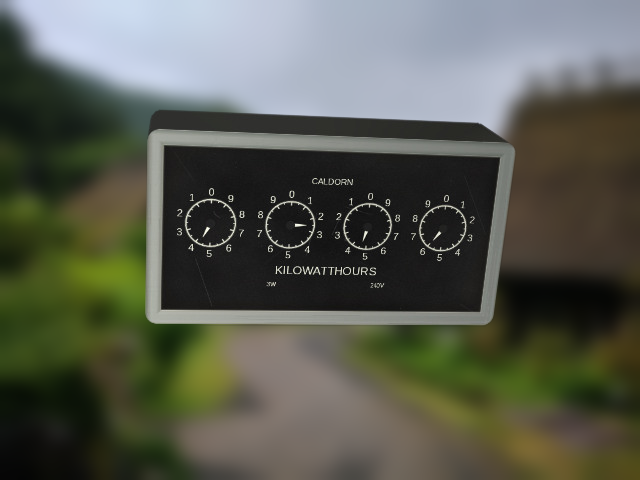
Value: value=4246 unit=kWh
